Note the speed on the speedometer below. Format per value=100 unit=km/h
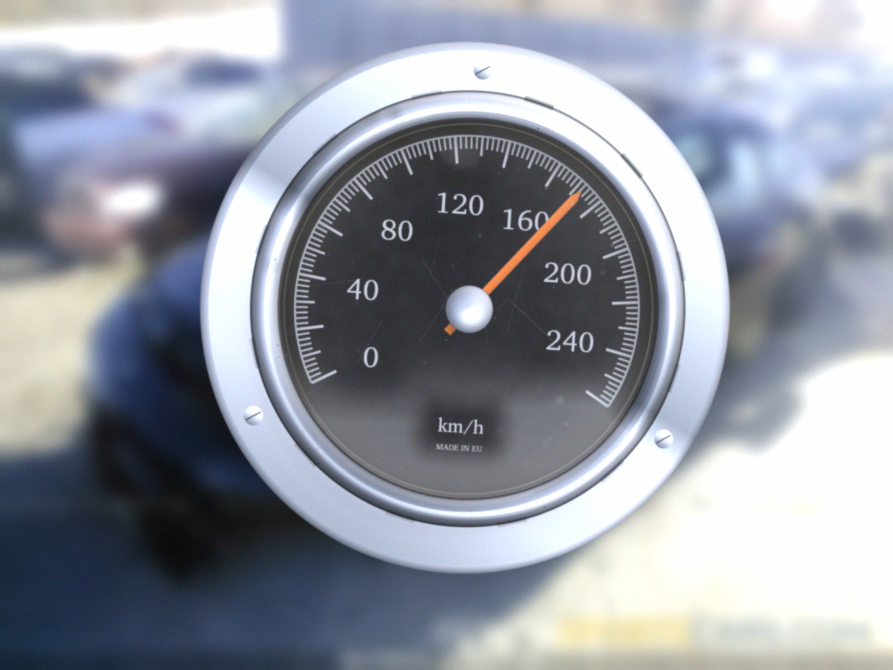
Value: value=172 unit=km/h
